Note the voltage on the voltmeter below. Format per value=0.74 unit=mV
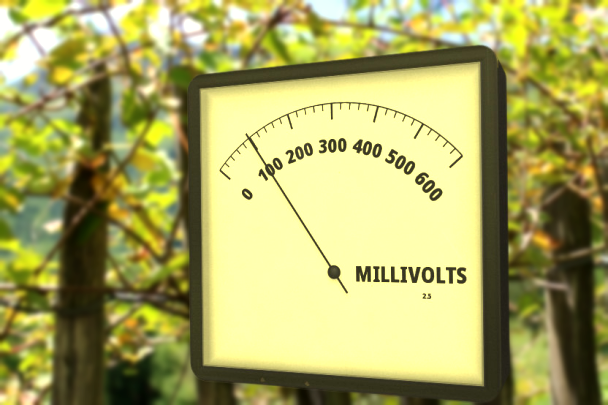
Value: value=100 unit=mV
